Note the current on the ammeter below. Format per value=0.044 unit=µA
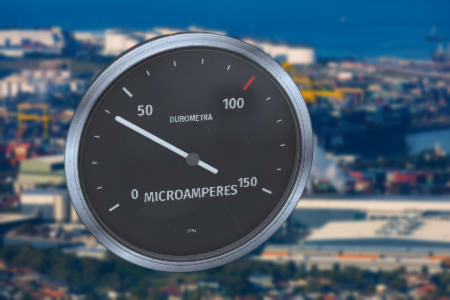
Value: value=40 unit=µA
